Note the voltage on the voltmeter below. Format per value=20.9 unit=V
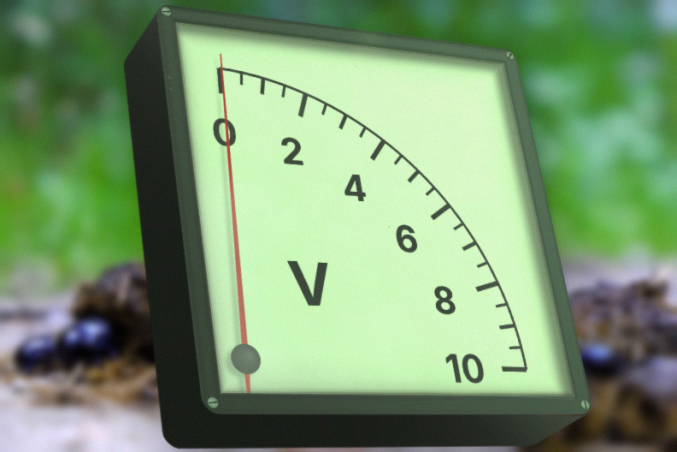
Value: value=0 unit=V
